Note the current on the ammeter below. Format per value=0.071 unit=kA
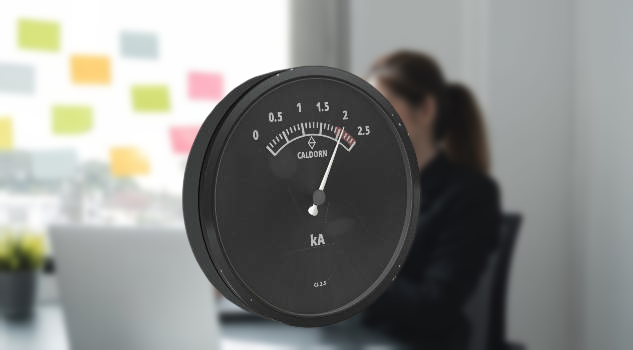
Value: value=2 unit=kA
